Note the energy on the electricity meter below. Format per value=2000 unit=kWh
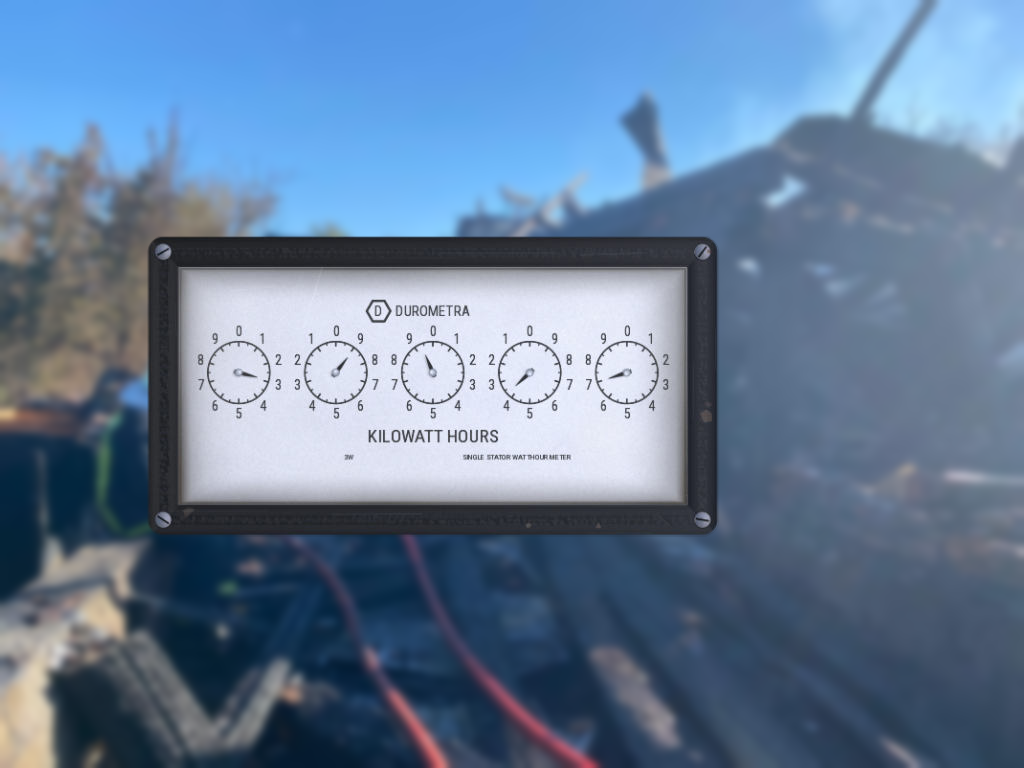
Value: value=28937 unit=kWh
